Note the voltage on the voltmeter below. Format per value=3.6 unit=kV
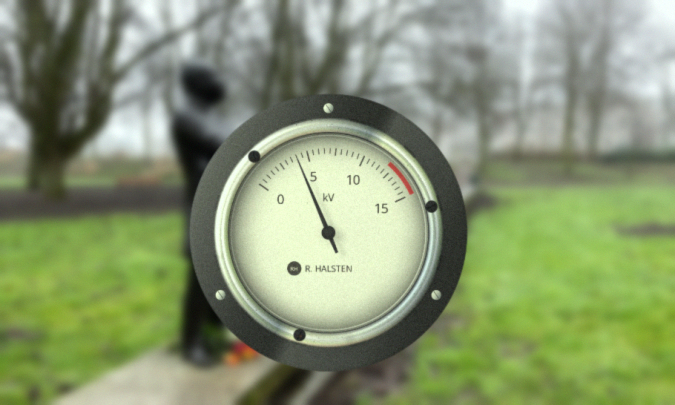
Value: value=4 unit=kV
